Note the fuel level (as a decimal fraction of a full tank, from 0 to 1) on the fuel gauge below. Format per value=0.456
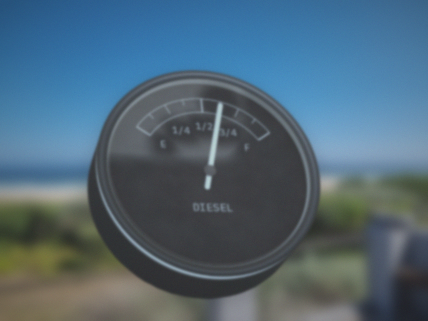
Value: value=0.625
